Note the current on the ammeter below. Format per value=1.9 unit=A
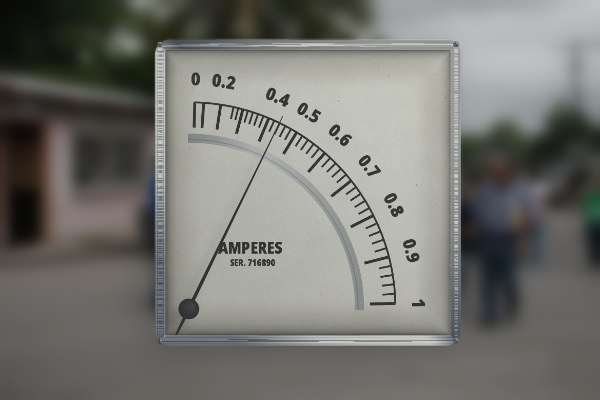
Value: value=0.44 unit=A
